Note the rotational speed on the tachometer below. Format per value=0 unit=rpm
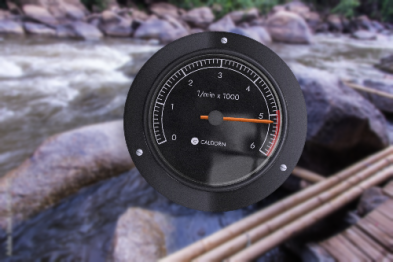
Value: value=5200 unit=rpm
